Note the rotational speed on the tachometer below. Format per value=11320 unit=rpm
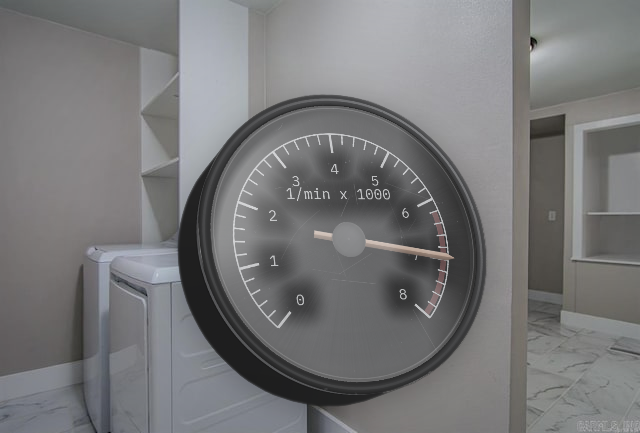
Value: value=7000 unit=rpm
